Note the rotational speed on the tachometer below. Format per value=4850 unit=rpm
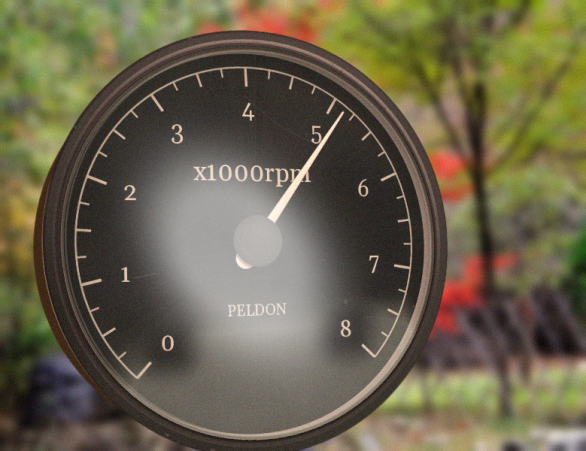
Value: value=5125 unit=rpm
